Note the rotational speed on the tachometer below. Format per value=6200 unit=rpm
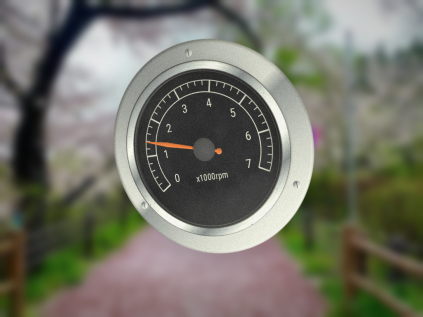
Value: value=1400 unit=rpm
